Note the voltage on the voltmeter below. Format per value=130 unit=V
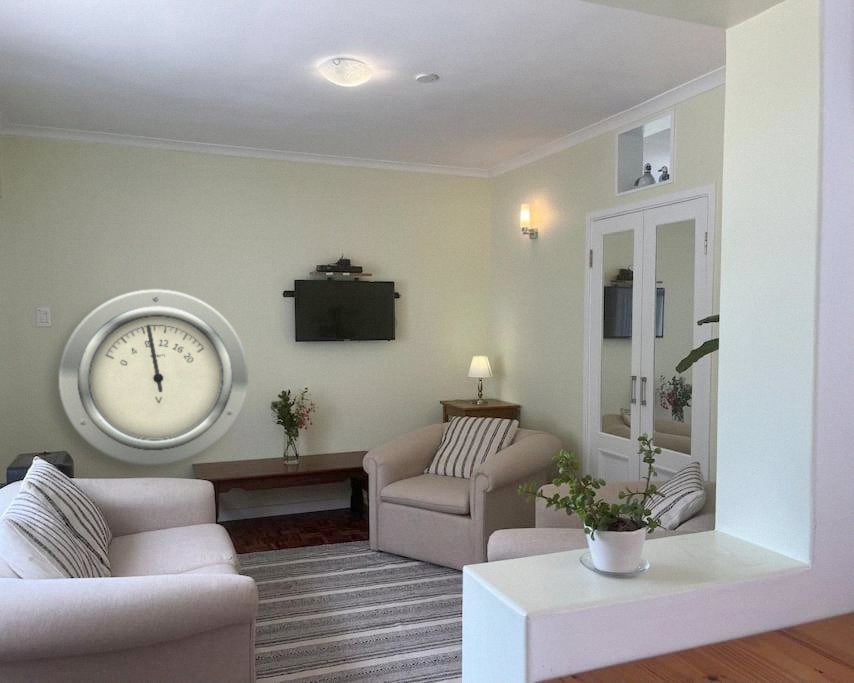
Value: value=9 unit=V
